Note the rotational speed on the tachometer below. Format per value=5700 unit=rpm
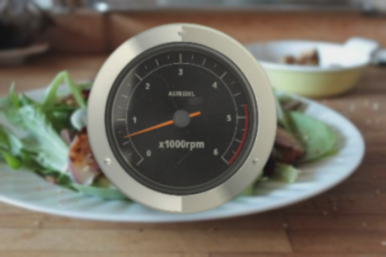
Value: value=625 unit=rpm
